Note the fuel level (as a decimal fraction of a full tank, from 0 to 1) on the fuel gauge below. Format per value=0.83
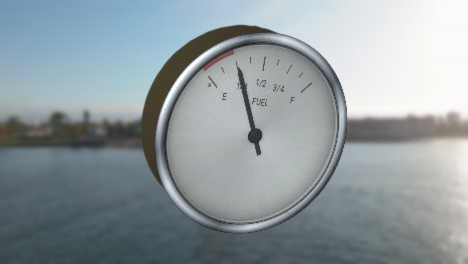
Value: value=0.25
